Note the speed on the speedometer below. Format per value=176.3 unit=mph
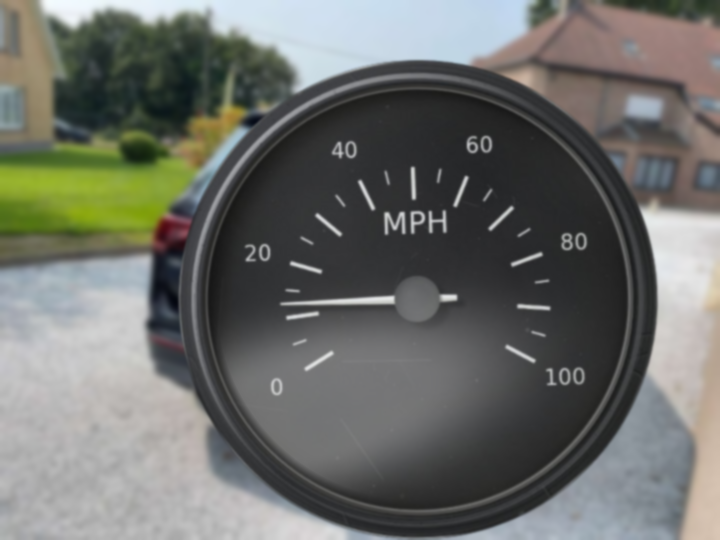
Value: value=12.5 unit=mph
